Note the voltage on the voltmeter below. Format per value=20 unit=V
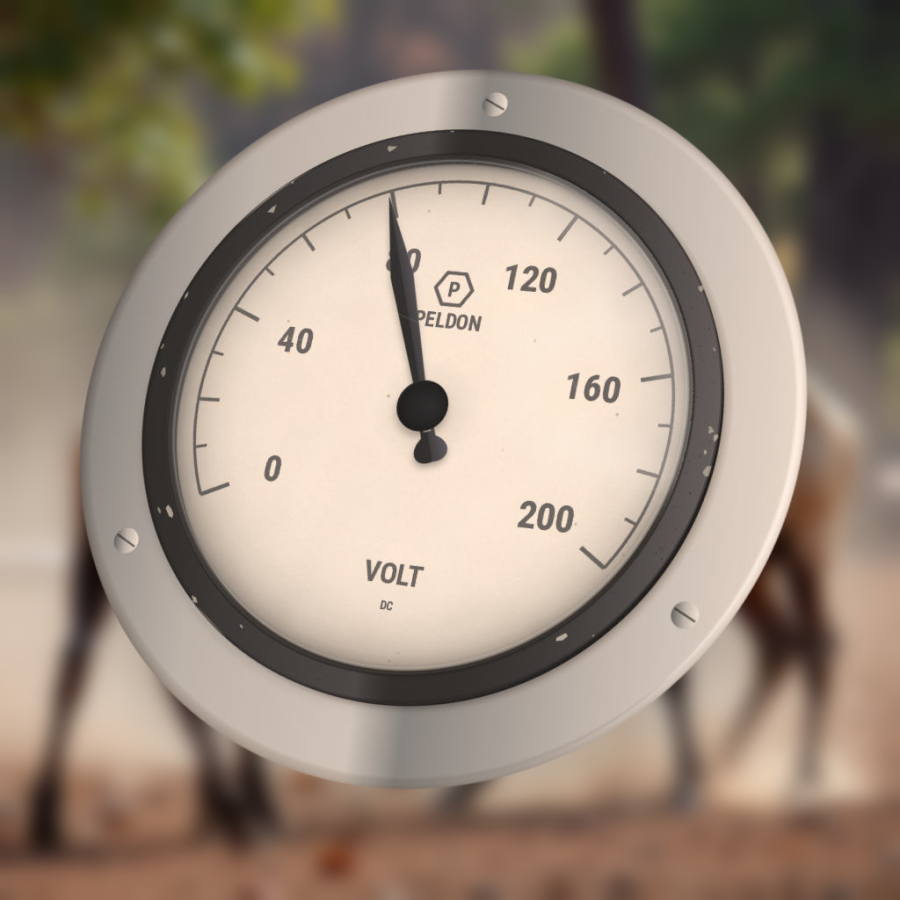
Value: value=80 unit=V
